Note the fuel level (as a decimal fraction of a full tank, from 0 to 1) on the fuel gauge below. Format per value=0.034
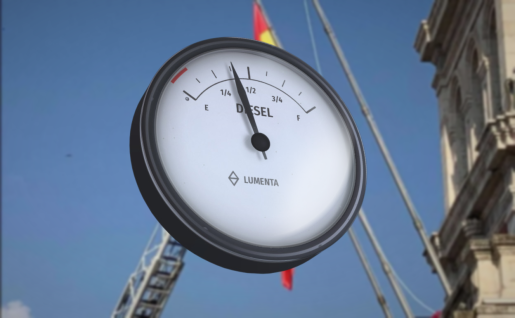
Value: value=0.375
